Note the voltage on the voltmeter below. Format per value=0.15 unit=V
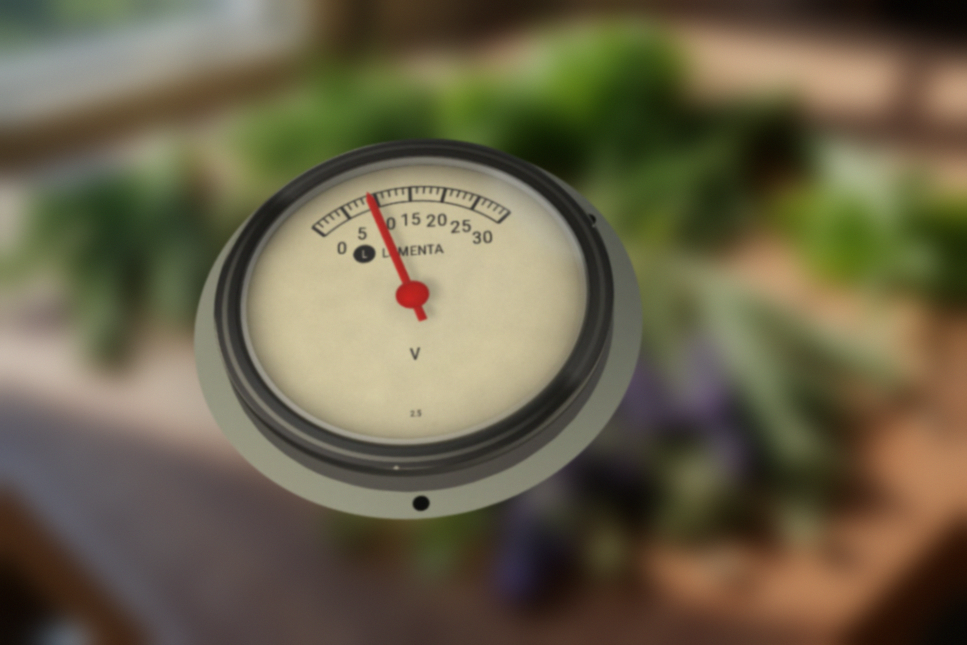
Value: value=9 unit=V
